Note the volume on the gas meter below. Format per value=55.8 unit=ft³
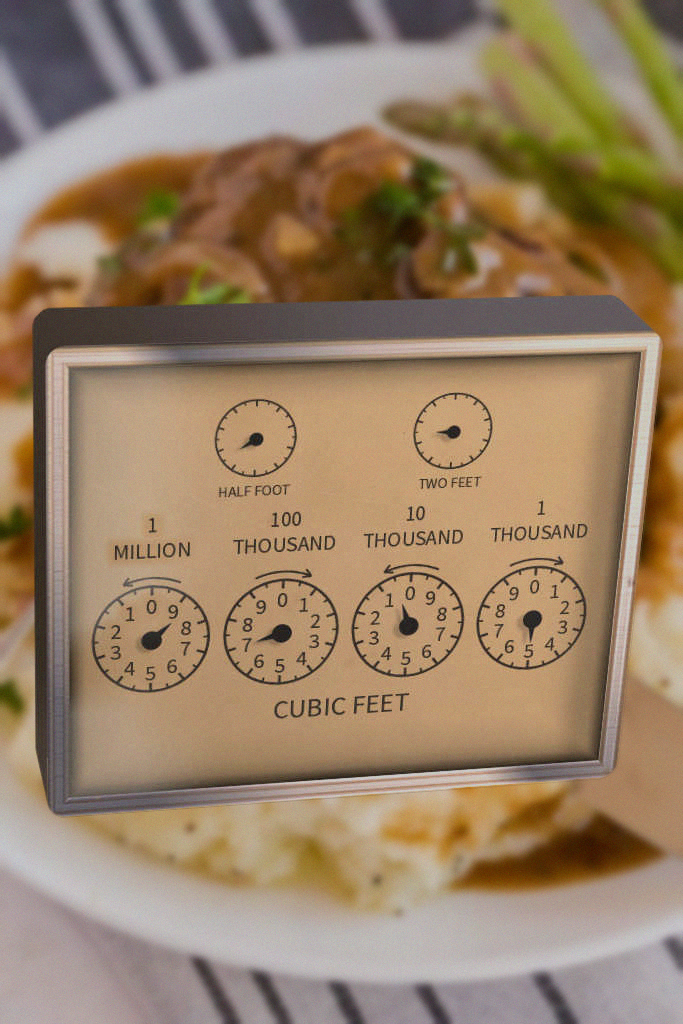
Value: value=870500 unit=ft³
